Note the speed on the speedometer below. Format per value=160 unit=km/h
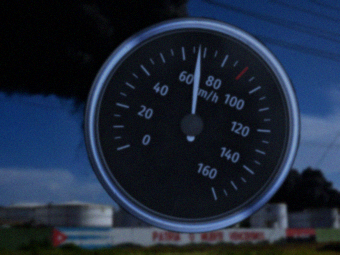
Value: value=67.5 unit=km/h
